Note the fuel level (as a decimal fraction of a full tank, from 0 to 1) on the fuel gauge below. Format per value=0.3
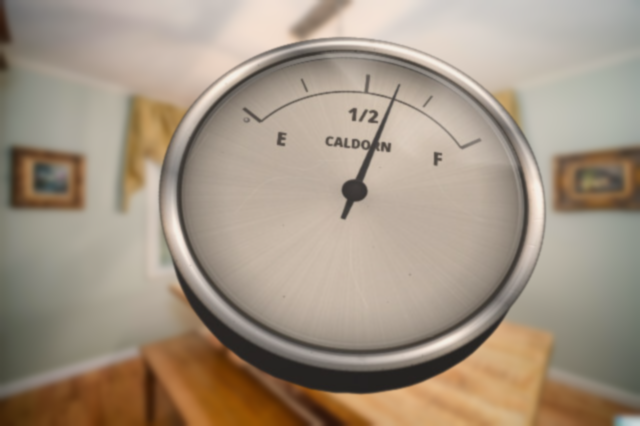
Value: value=0.625
